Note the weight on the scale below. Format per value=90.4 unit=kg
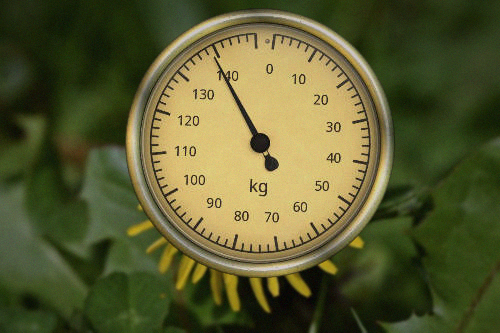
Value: value=139 unit=kg
